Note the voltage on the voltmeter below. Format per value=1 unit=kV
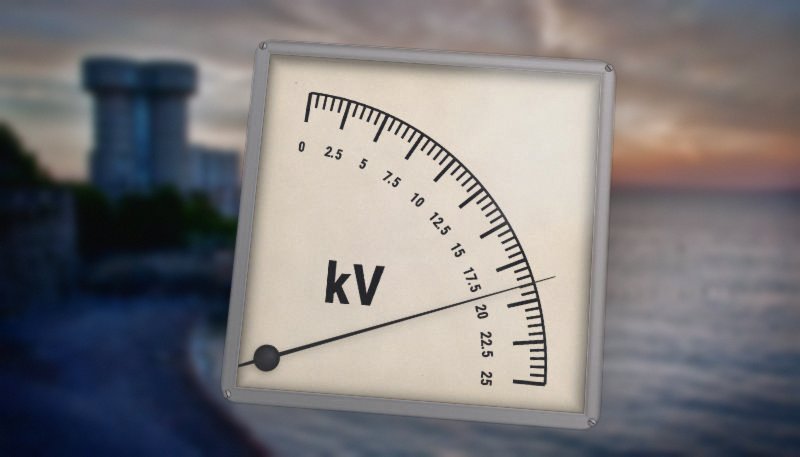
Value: value=19 unit=kV
